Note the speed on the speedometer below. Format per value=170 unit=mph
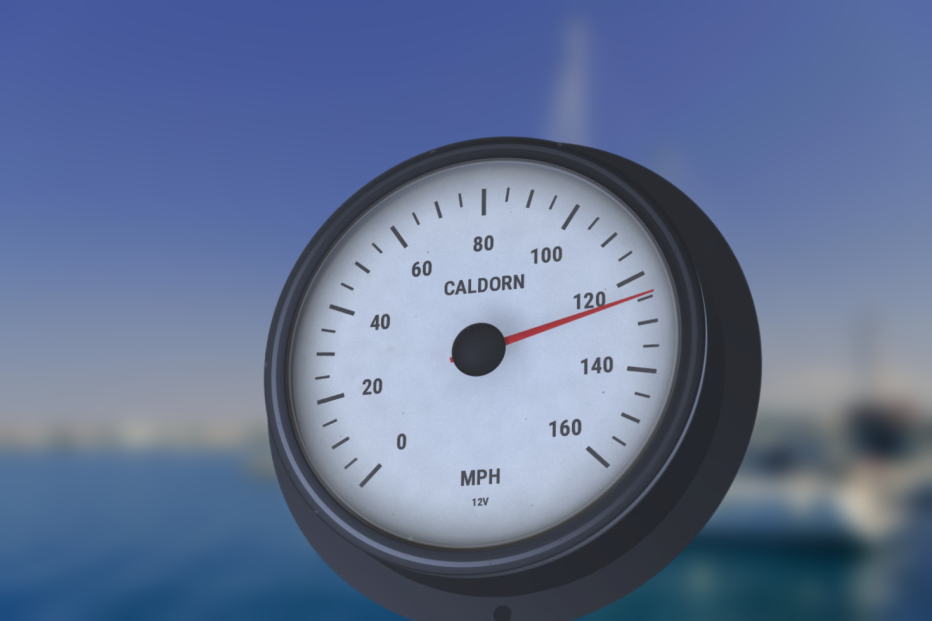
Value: value=125 unit=mph
